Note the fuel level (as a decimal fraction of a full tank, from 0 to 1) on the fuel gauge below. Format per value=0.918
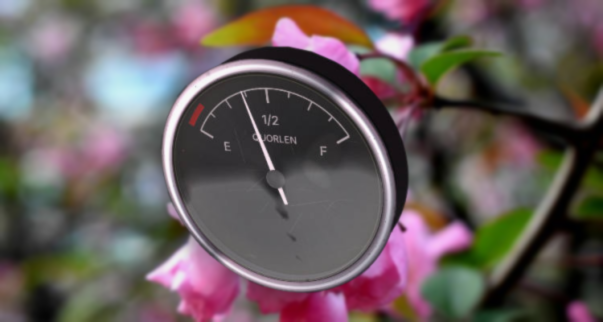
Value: value=0.375
